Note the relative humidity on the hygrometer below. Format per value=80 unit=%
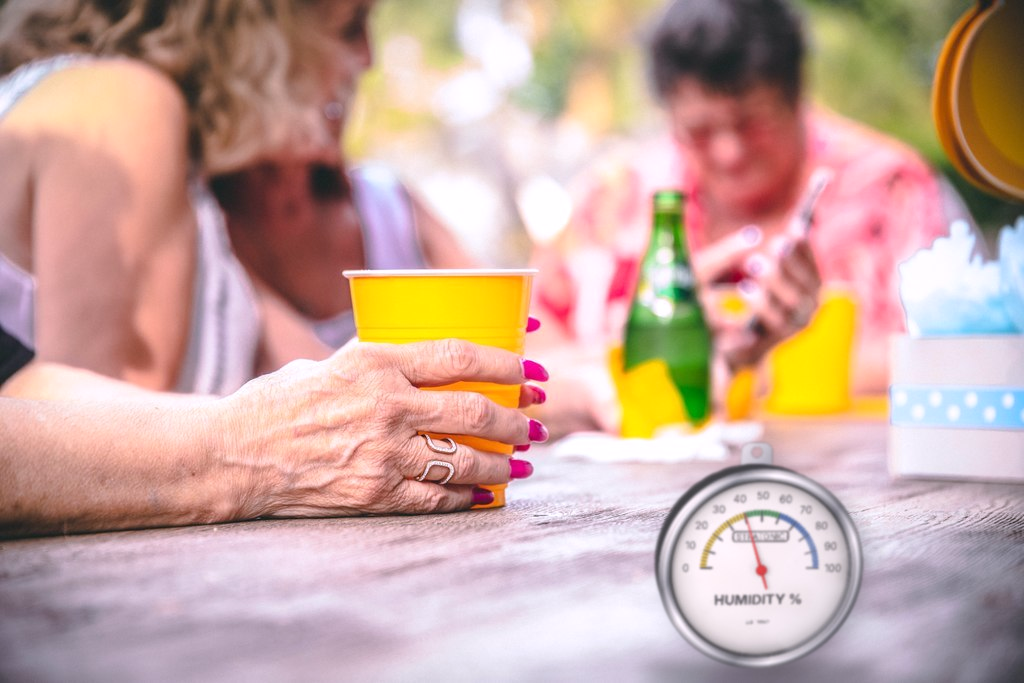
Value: value=40 unit=%
